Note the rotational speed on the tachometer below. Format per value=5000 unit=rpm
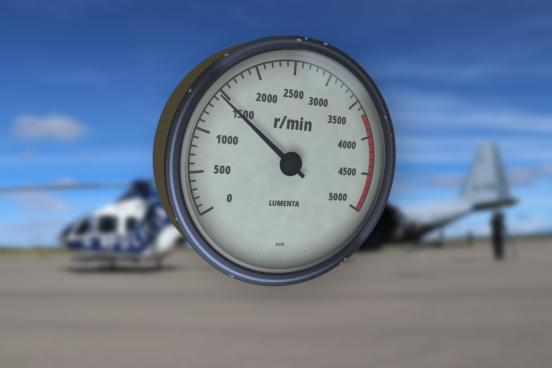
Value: value=1450 unit=rpm
